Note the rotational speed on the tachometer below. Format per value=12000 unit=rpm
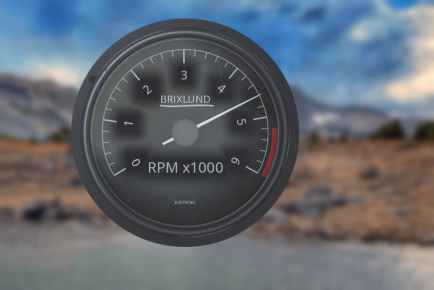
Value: value=4600 unit=rpm
